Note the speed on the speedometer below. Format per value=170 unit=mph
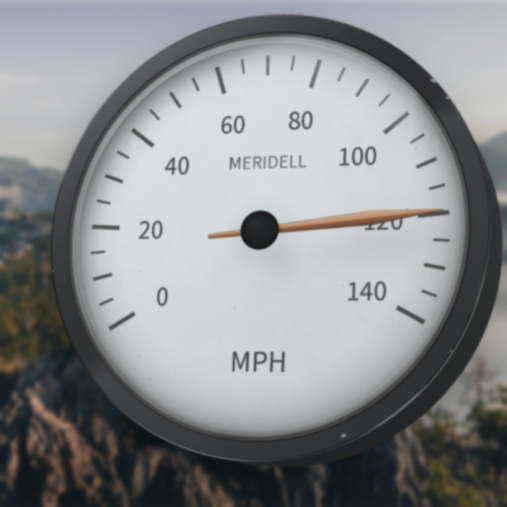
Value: value=120 unit=mph
